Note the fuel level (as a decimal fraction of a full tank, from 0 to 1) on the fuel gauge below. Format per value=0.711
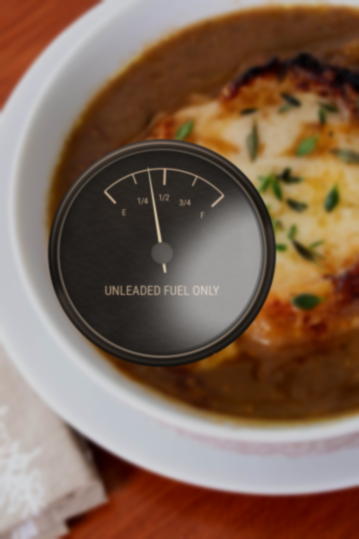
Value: value=0.375
